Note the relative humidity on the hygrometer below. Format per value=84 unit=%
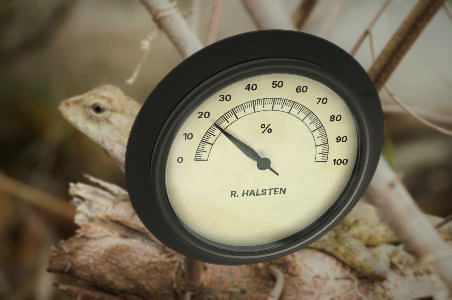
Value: value=20 unit=%
